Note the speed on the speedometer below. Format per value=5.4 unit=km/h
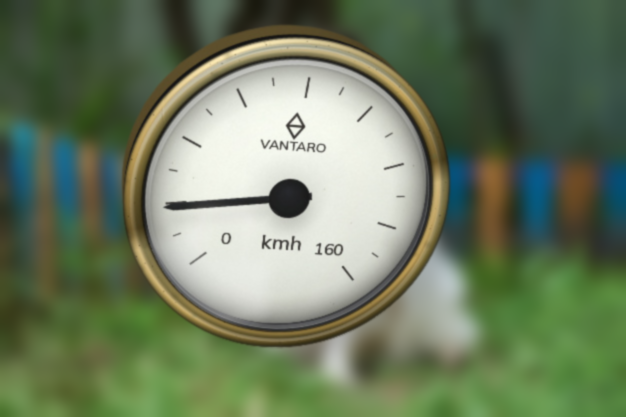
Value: value=20 unit=km/h
